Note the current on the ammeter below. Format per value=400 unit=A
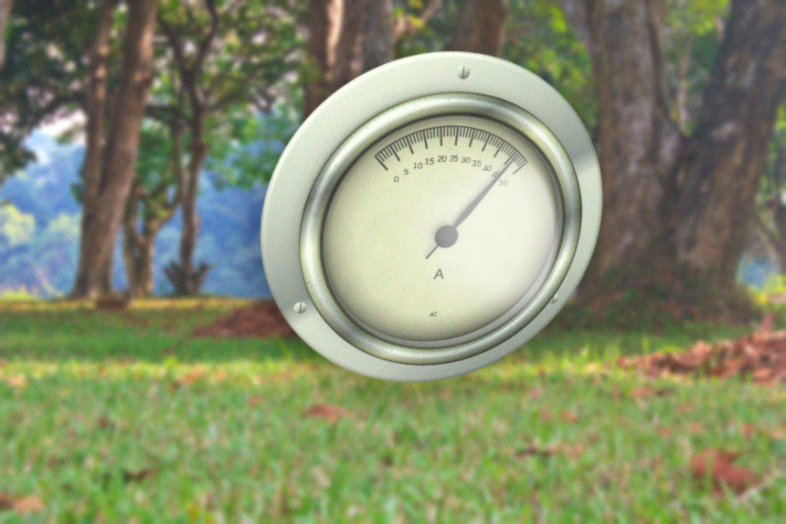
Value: value=45 unit=A
